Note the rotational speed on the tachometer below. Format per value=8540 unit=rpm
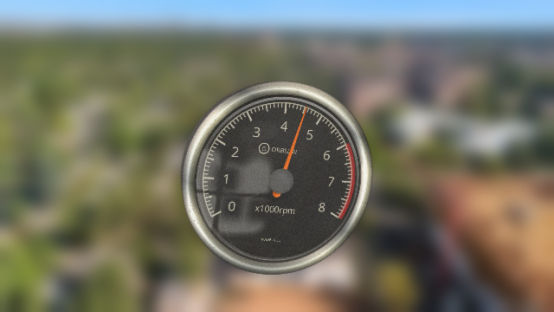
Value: value=4500 unit=rpm
